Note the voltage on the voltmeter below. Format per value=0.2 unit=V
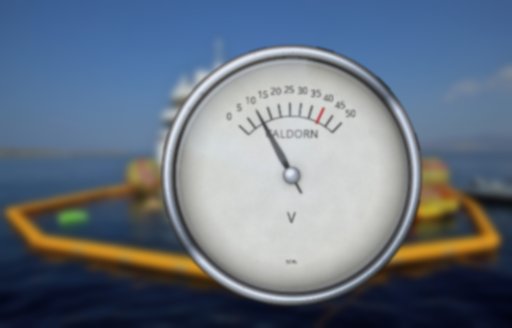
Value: value=10 unit=V
